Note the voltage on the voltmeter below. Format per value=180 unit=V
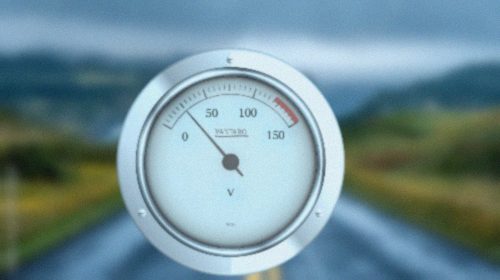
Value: value=25 unit=V
